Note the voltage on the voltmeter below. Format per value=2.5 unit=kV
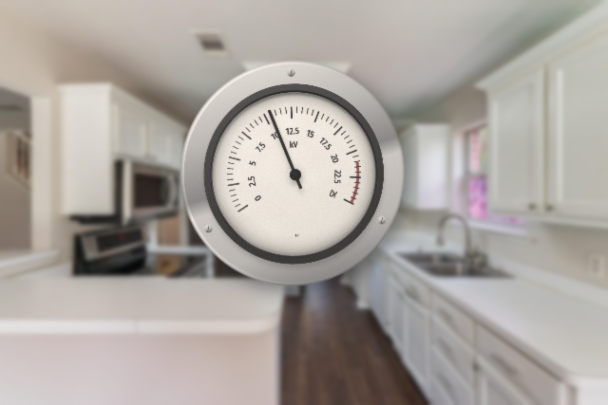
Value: value=10.5 unit=kV
